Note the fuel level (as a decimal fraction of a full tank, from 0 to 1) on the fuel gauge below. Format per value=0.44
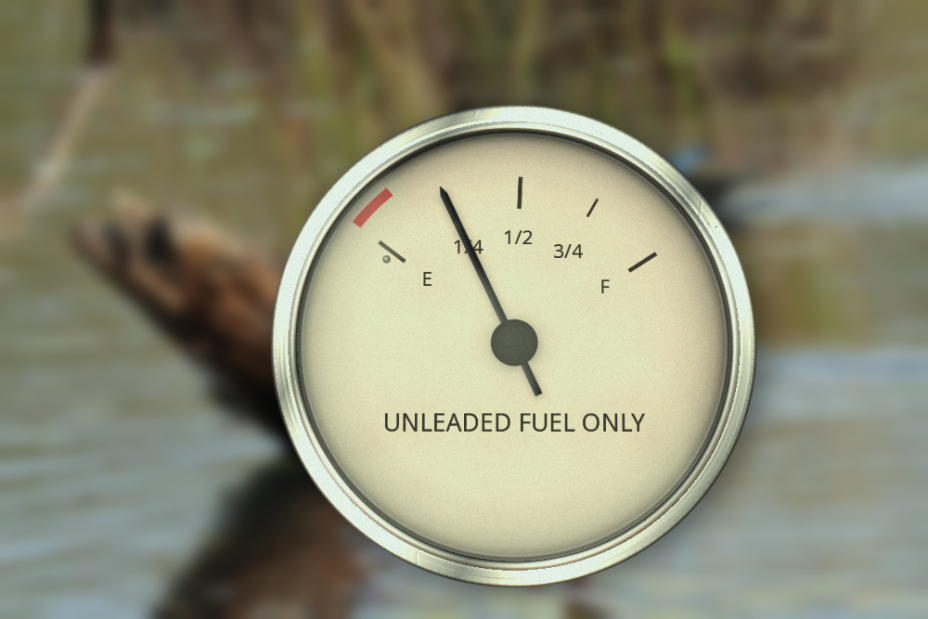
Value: value=0.25
